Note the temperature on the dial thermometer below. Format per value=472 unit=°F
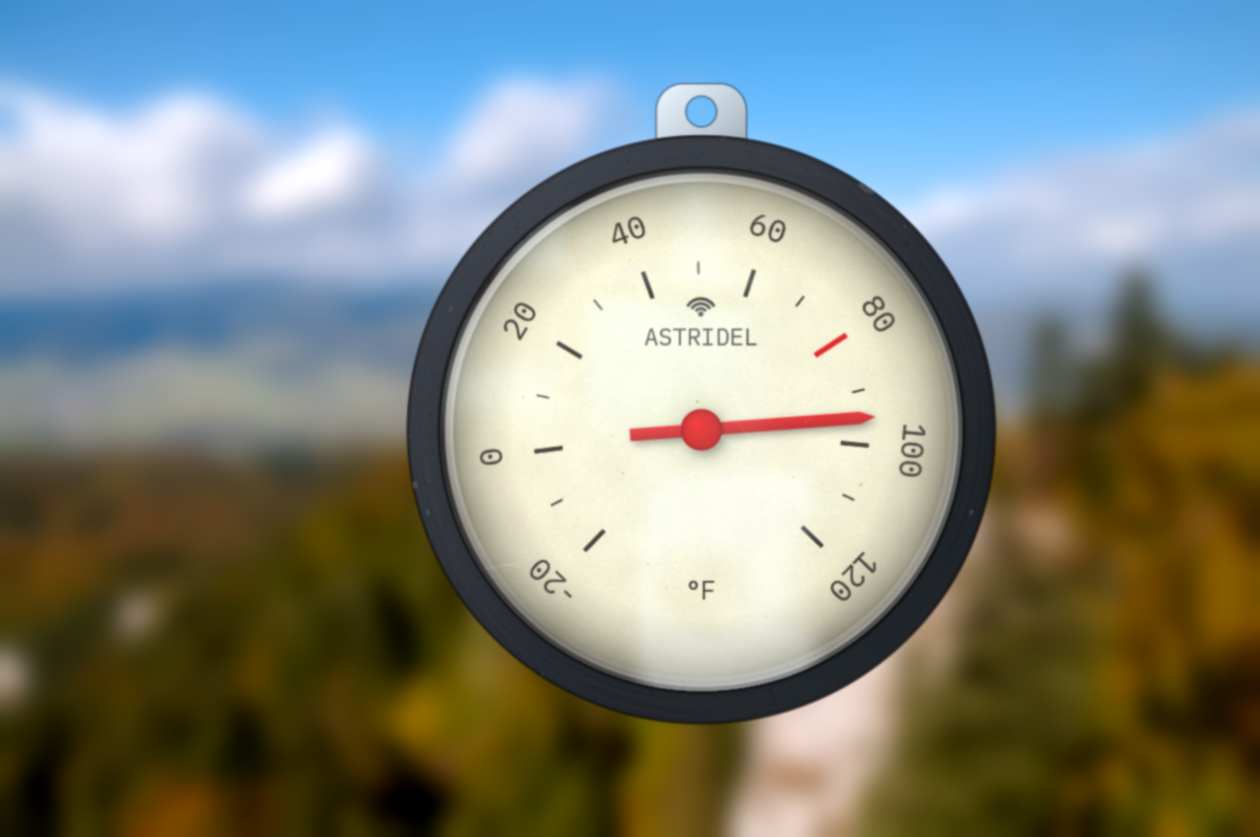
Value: value=95 unit=°F
